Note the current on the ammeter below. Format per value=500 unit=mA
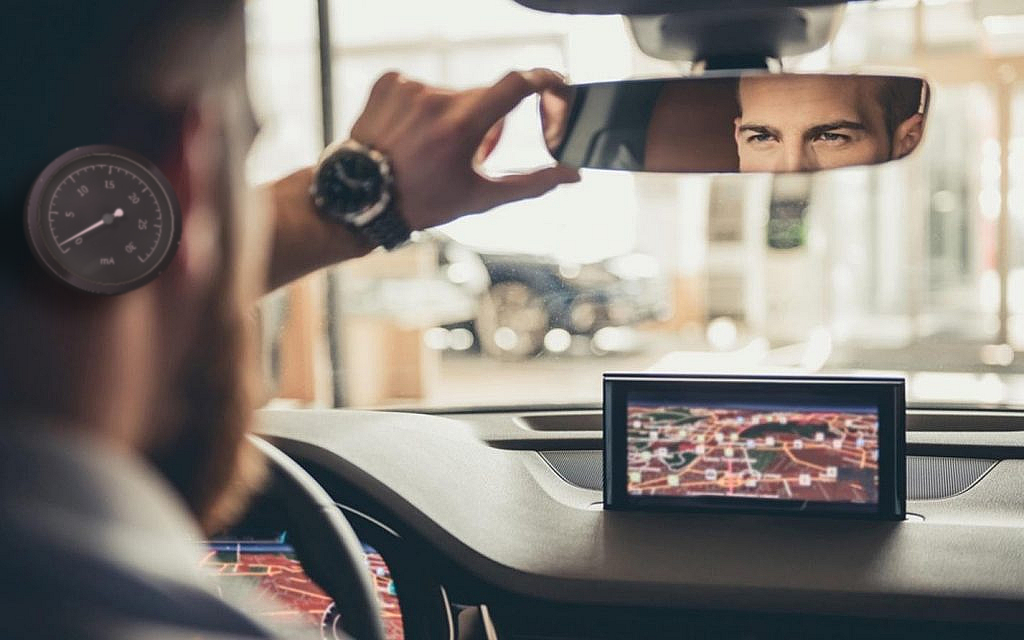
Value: value=1 unit=mA
